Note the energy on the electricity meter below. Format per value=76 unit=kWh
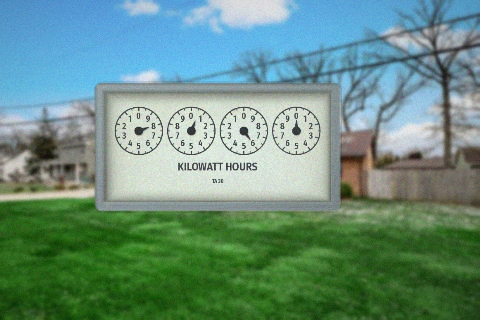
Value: value=8060 unit=kWh
